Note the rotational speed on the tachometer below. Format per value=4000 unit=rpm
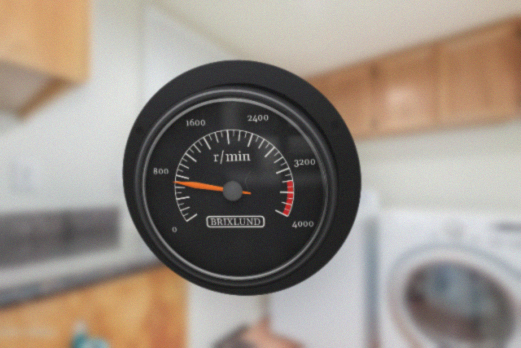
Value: value=700 unit=rpm
